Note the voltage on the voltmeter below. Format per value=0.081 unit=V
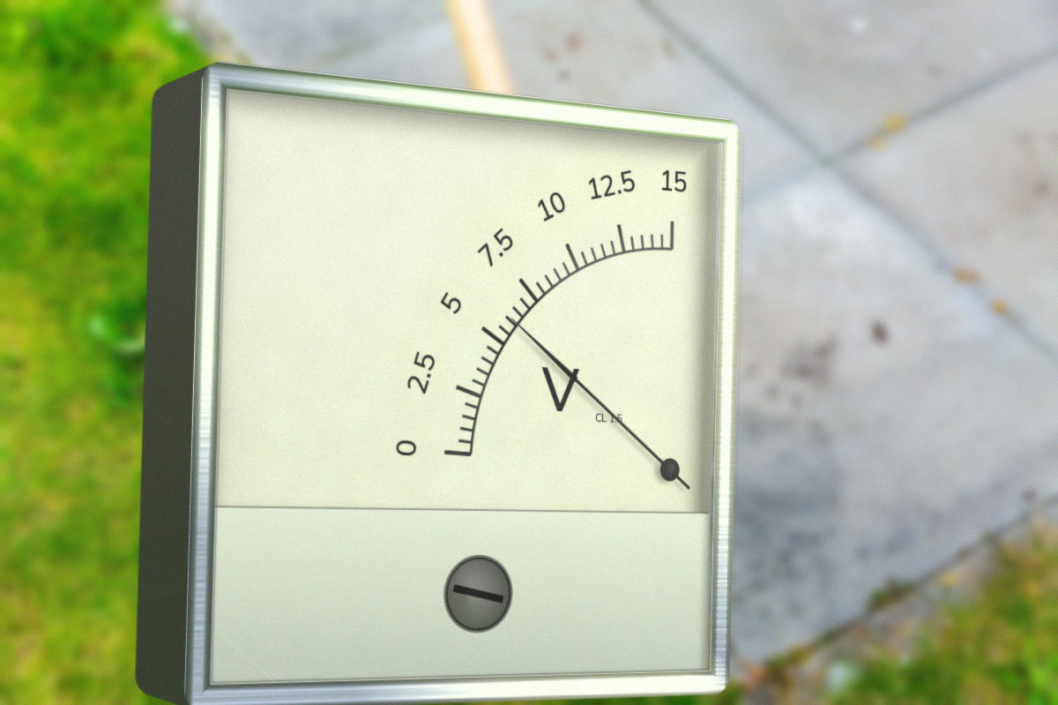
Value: value=6 unit=V
